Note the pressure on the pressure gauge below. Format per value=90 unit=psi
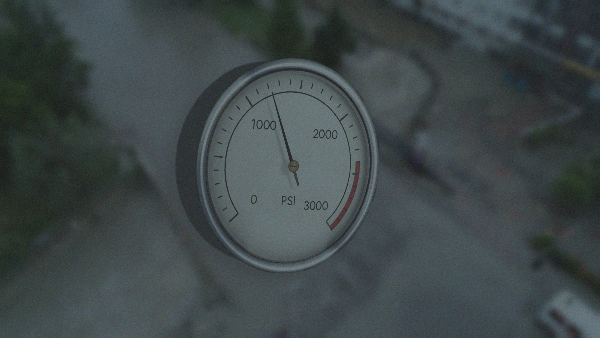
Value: value=1200 unit=psi
